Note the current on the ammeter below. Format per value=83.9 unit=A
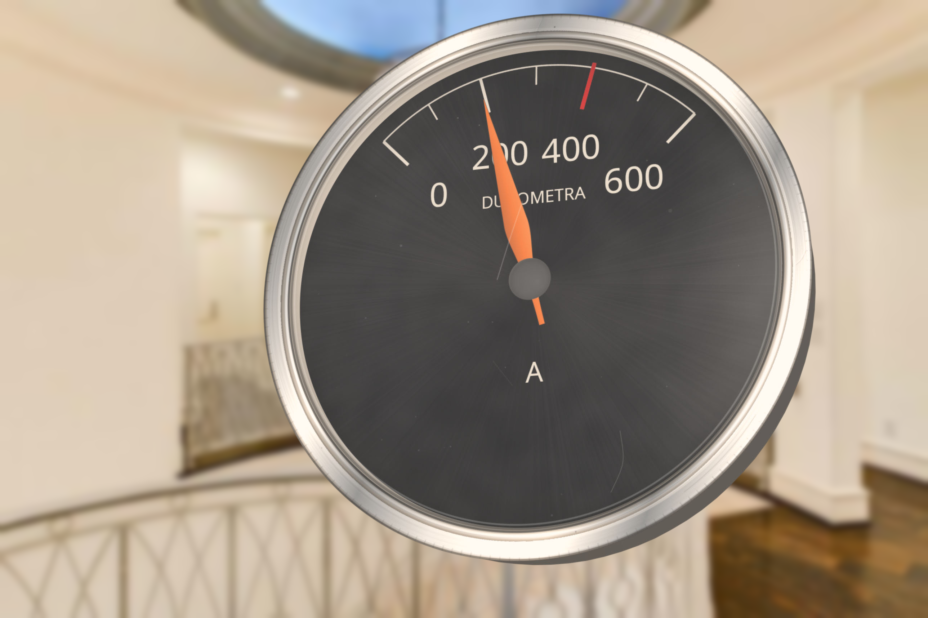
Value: value=200 unit=A
